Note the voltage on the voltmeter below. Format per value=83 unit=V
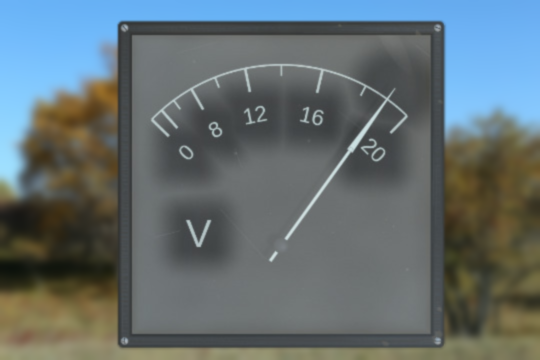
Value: value=19 unit=V
